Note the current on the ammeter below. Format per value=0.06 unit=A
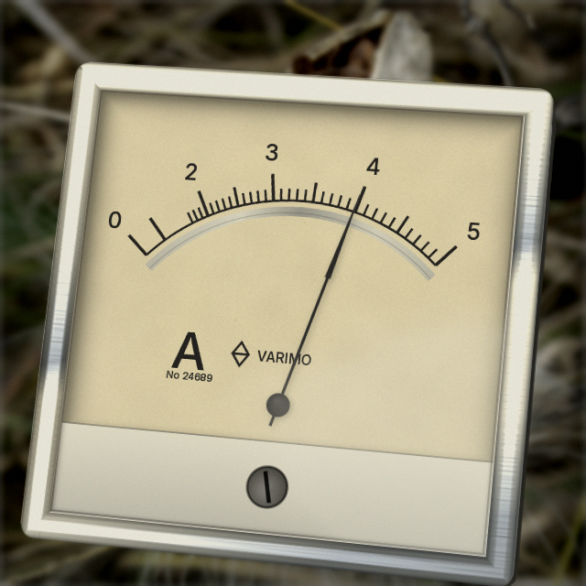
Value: value=4 unit=A
